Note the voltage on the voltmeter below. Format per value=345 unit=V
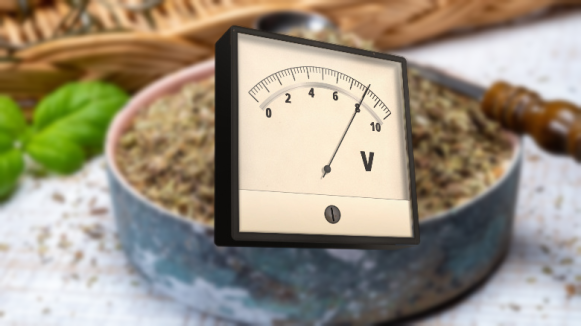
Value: value=8 unit=V
